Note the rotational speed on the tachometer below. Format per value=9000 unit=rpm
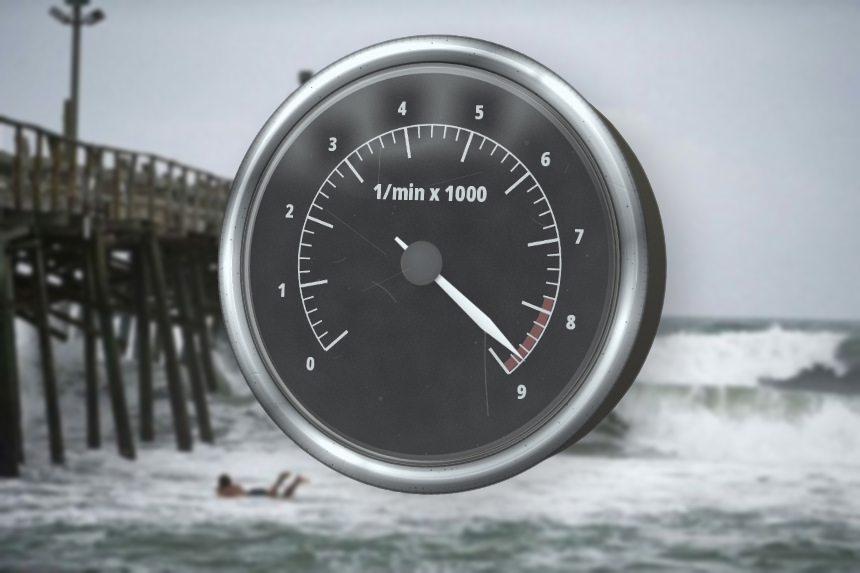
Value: value=8700 unit=rpm
